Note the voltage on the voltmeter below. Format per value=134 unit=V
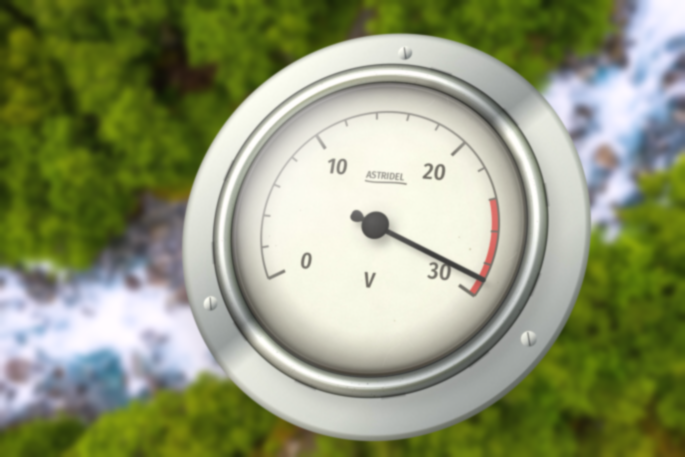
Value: value=29 unit=V
